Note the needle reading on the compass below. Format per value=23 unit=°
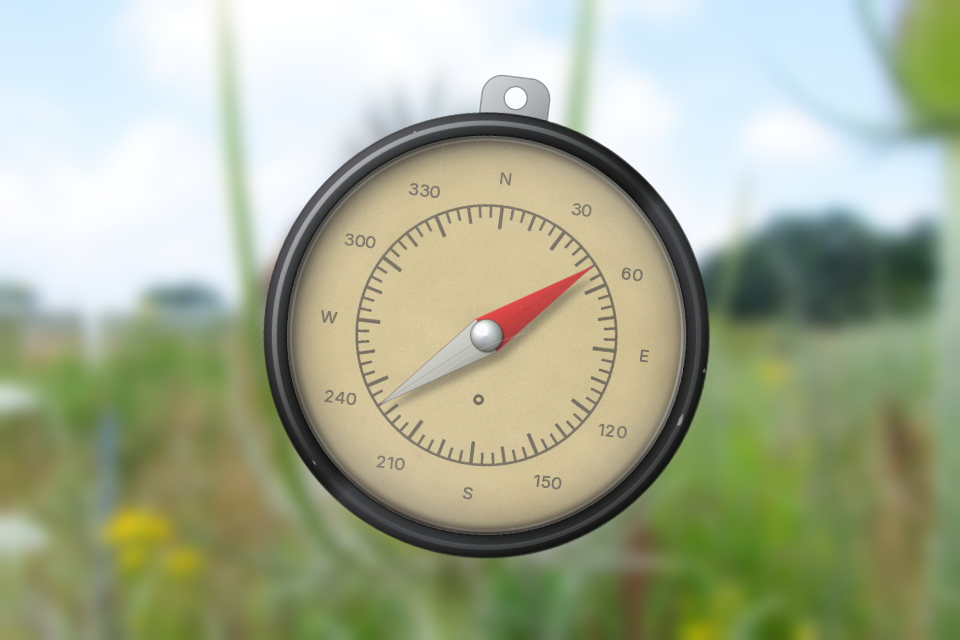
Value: value=50 unit=°
